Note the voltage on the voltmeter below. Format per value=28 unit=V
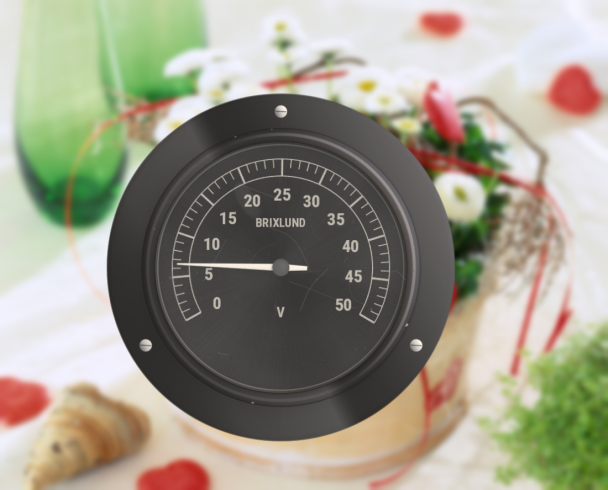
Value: value=6.5 unit=V
